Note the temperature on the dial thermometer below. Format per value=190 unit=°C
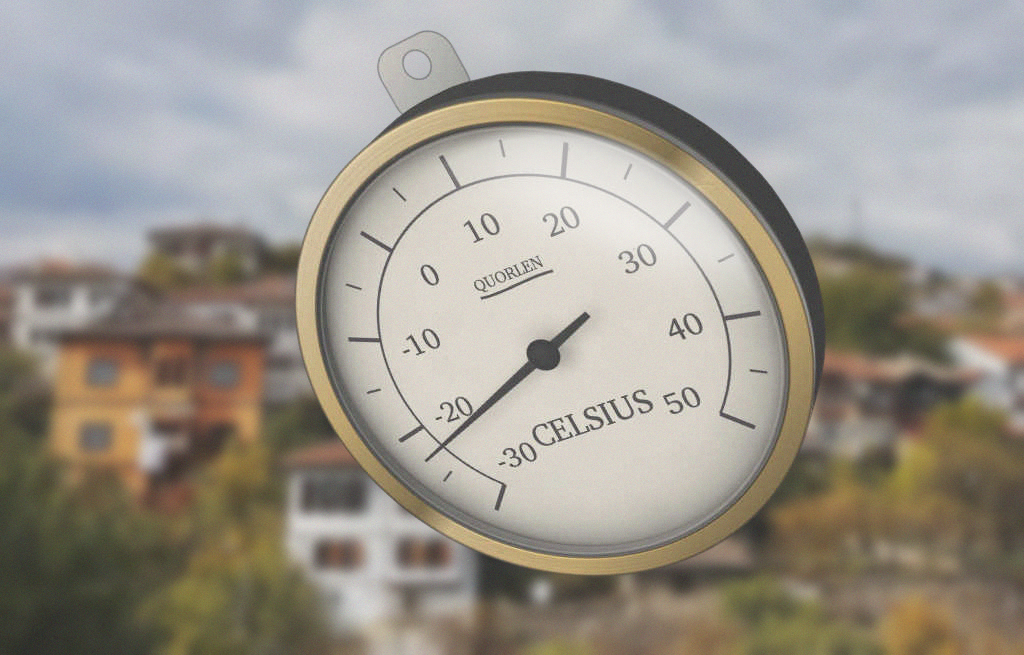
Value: value=-22.5 unit=°C
